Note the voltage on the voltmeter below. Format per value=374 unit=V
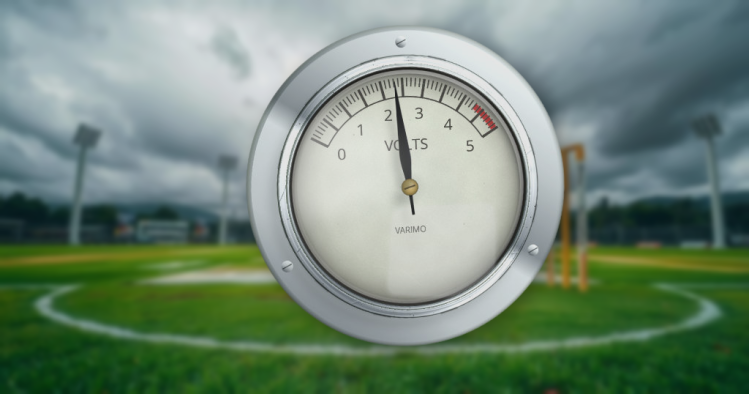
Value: value=2.3 unit=V
